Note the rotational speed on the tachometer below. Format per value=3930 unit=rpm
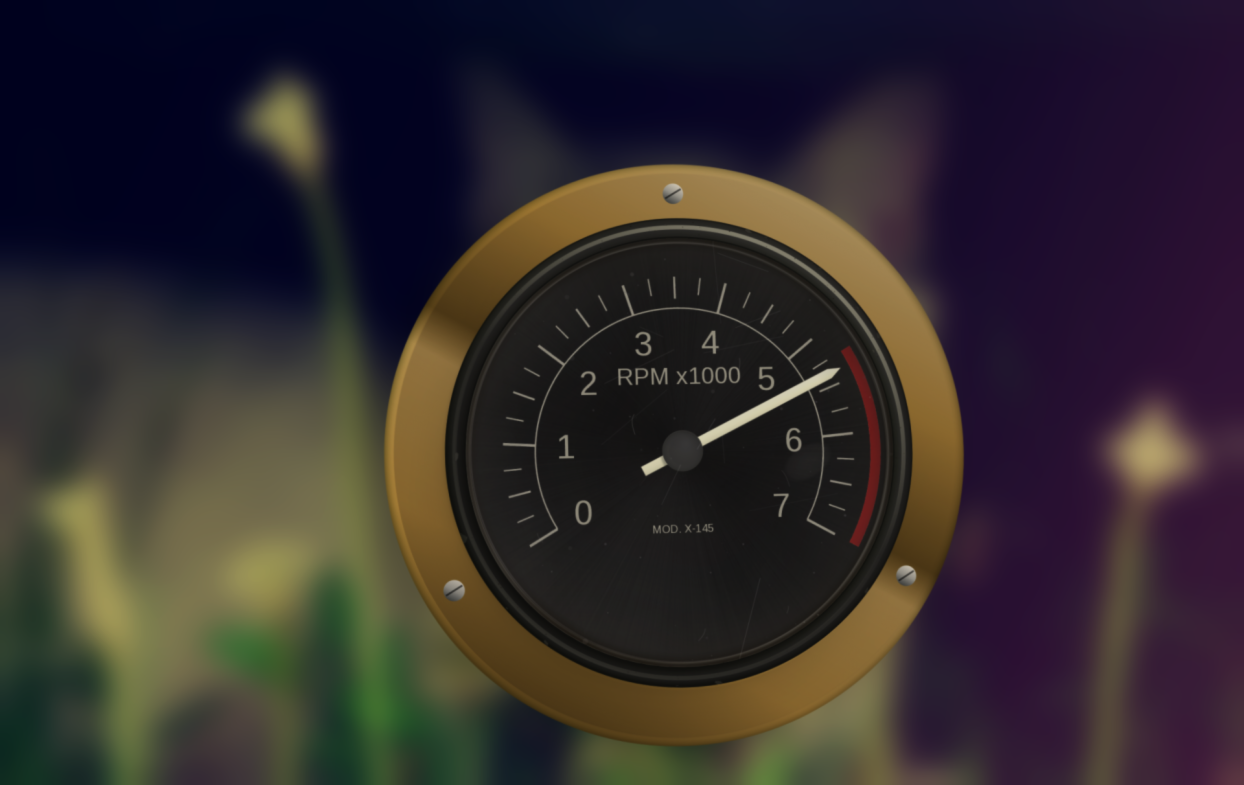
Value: value=5375 unit=rpm
